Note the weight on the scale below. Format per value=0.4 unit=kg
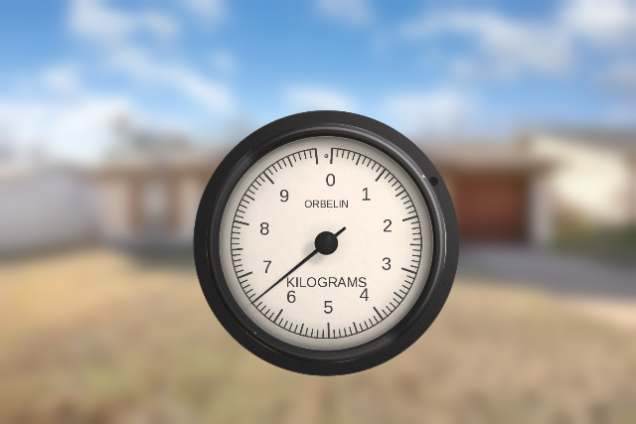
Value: value=6.5 unit=kg
